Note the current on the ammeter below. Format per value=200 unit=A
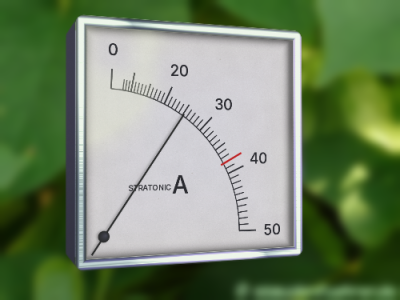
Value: value=25 unit=A
